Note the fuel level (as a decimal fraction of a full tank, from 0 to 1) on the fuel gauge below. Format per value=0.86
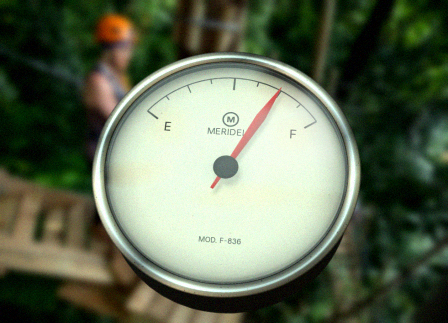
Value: value=0.75
